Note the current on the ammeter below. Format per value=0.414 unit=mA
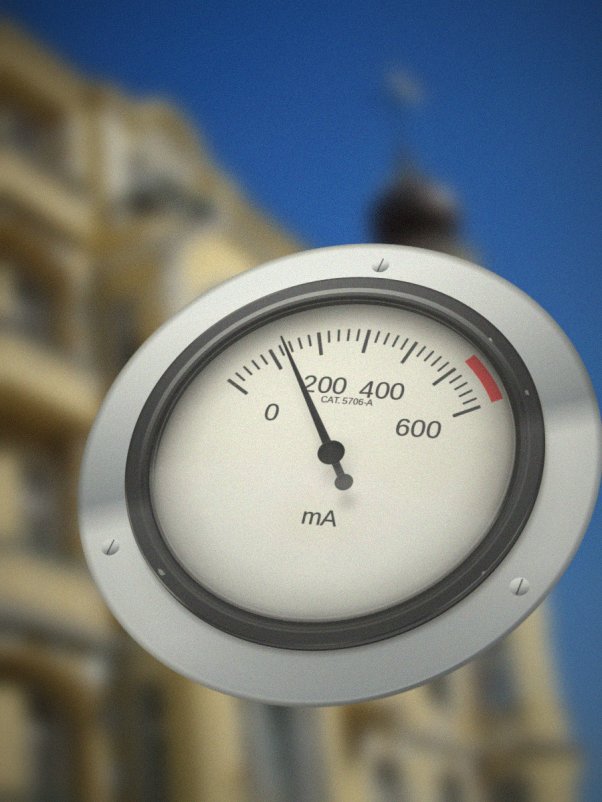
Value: value=130 unit=mA
